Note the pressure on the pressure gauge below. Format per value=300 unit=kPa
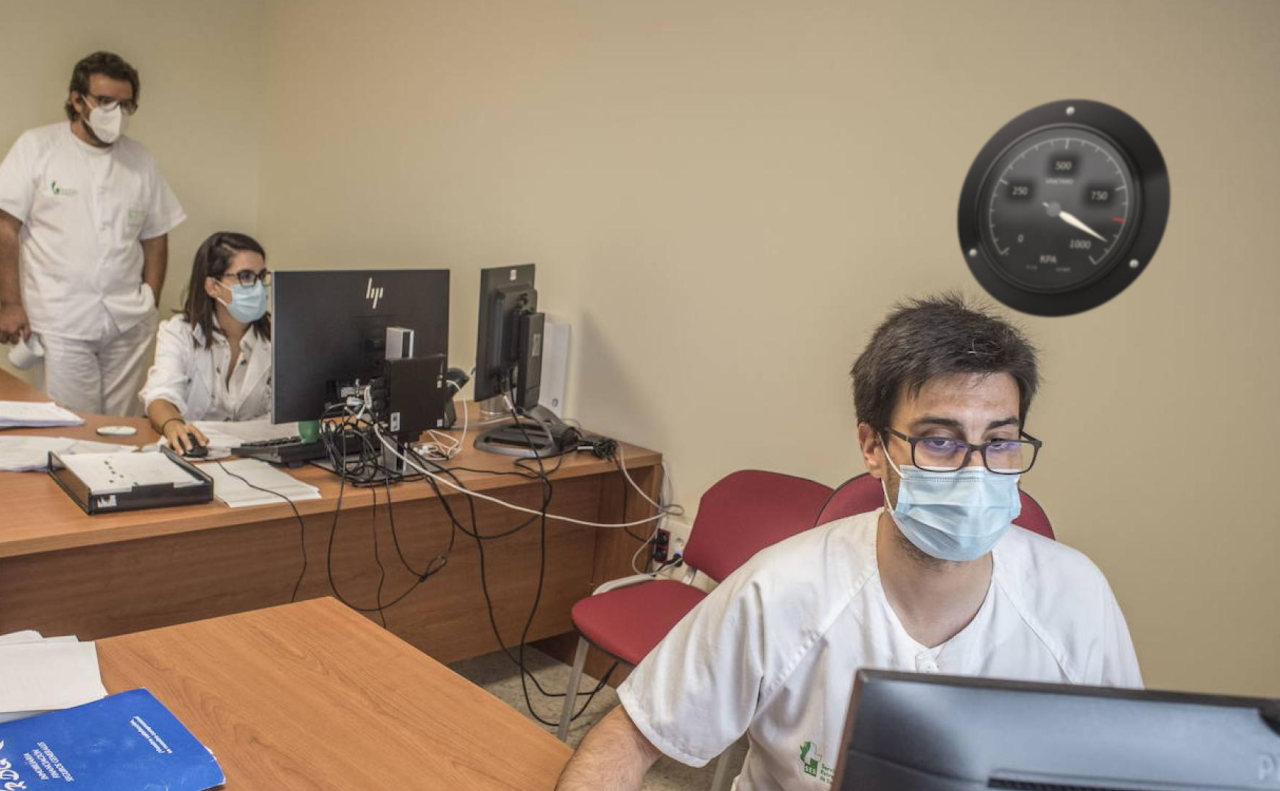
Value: value=925 unit=kPa
